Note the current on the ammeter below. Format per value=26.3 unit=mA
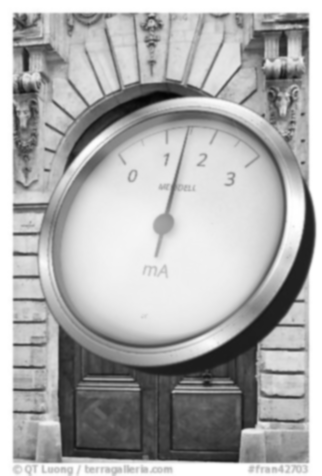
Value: value=1.5 unit=mA
